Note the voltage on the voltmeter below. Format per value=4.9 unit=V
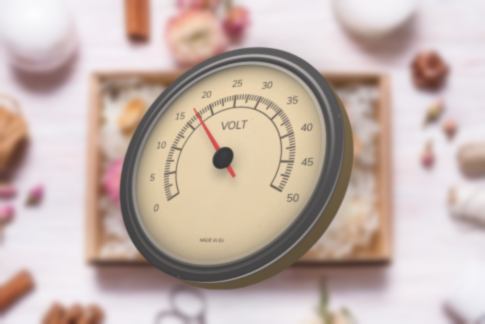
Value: value=17.5 unit=V
